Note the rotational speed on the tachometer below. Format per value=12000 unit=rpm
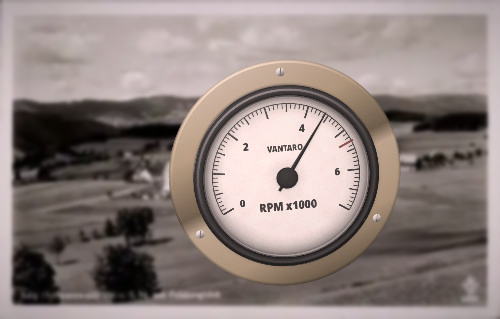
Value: value=4400 unit=rpm
